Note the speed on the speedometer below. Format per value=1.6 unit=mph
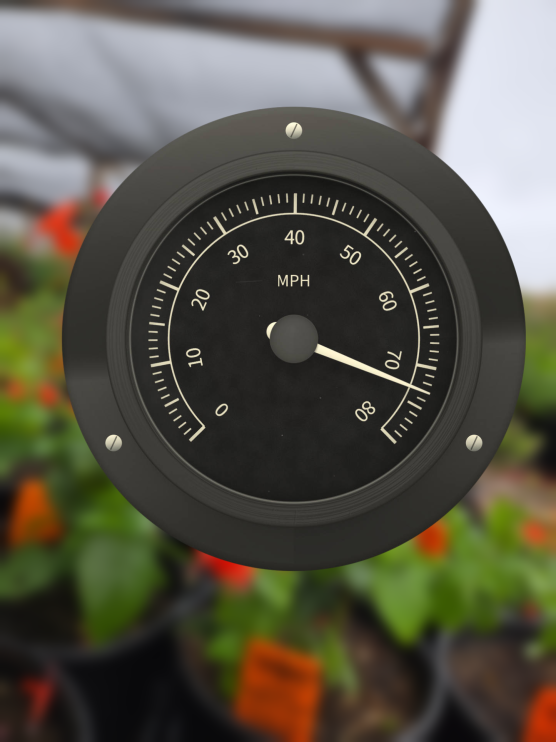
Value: value=73 unit=mph
